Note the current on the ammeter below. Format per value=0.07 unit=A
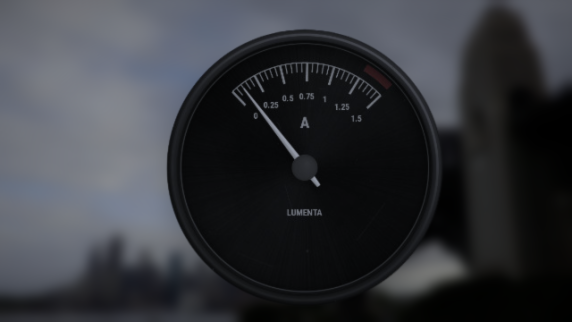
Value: value=0.1 unit=A
